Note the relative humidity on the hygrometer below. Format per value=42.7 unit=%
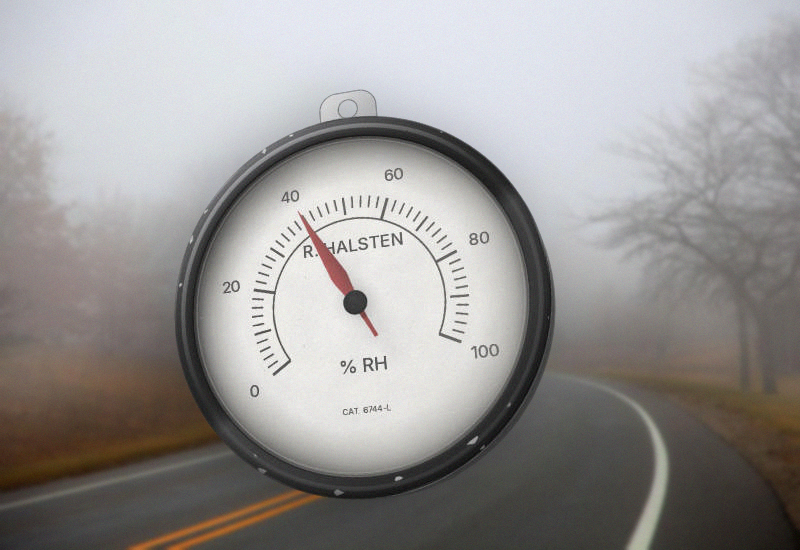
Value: value=40 unit=%
